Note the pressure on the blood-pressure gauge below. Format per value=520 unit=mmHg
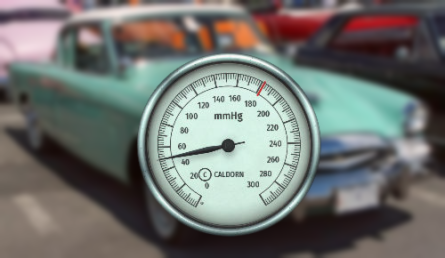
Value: value=50 unit=mmHg
